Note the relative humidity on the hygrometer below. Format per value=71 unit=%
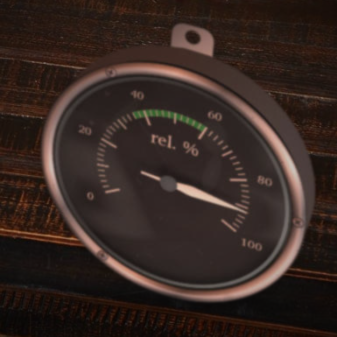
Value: value=90 unit=%
